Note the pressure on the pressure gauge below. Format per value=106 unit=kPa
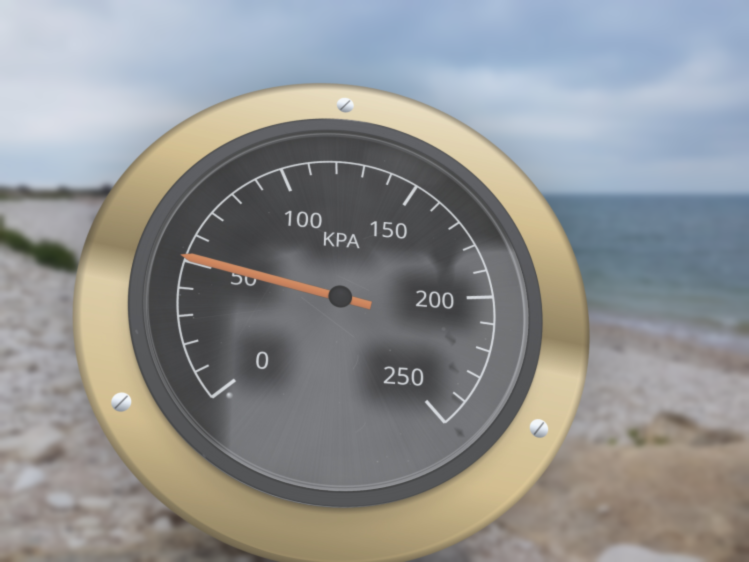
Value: value=50 unit=kPa
